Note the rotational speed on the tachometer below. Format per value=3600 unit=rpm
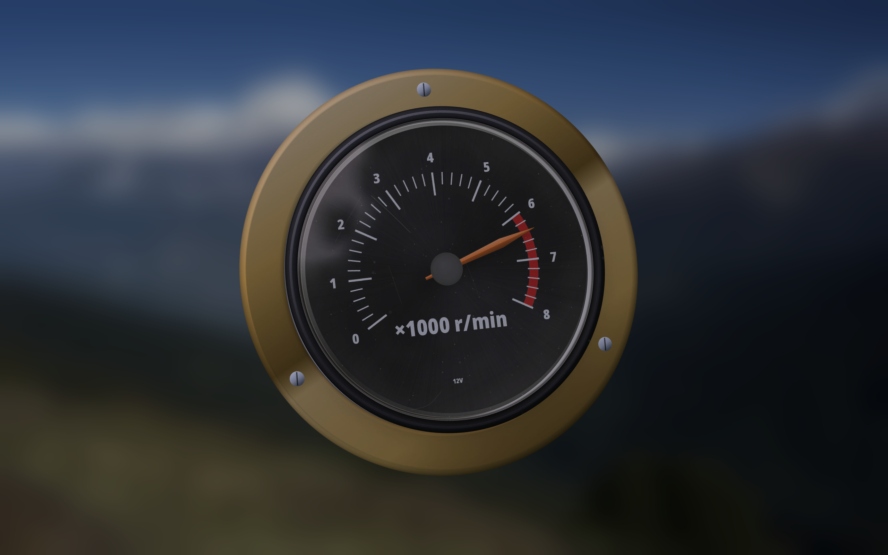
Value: value=6400 unit=rpm
